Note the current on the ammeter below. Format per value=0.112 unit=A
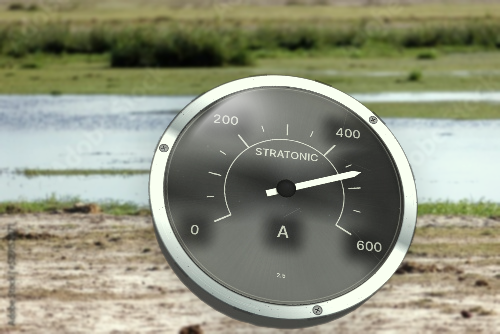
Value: value=475 unit=A
